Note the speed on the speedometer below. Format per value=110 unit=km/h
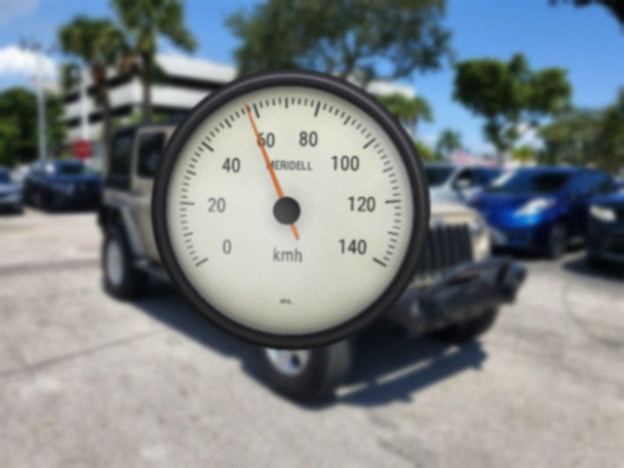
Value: value=58 unit=km/h
